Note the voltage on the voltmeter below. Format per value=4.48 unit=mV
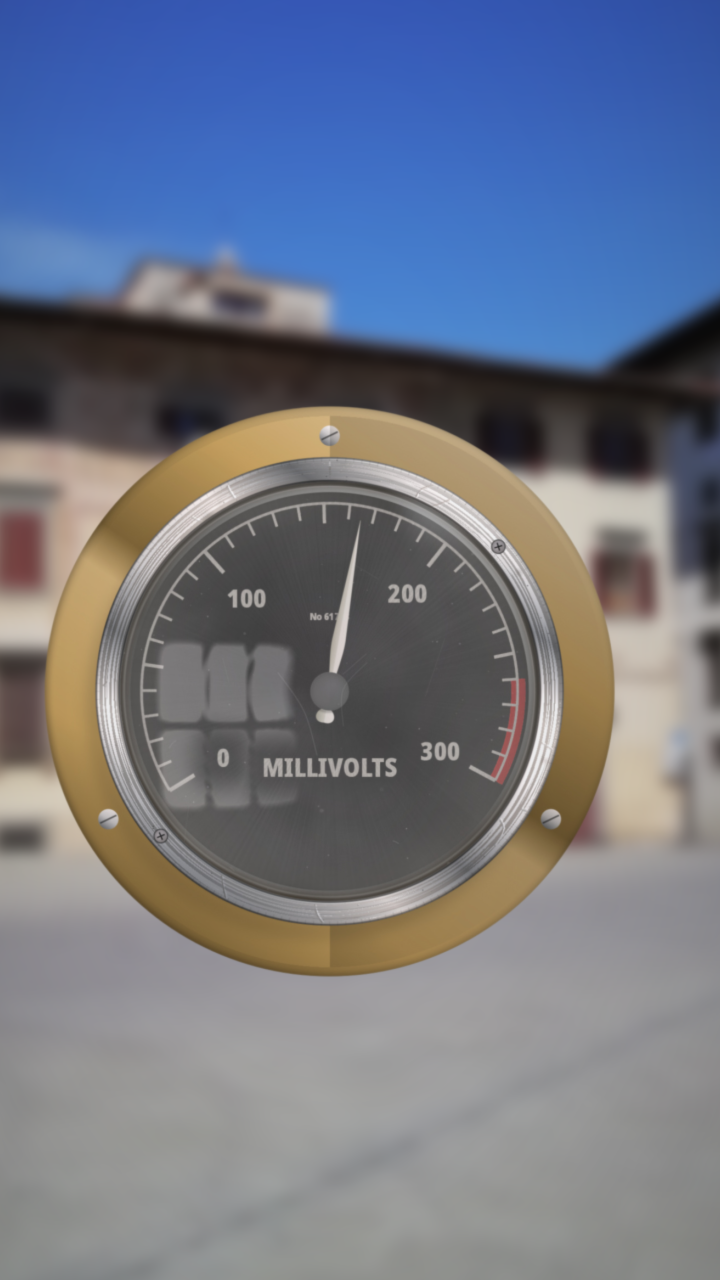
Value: value=165 unit=mV
